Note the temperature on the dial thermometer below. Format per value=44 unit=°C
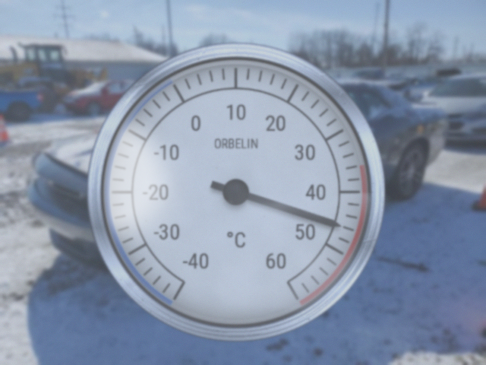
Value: value=46 unit=°C
